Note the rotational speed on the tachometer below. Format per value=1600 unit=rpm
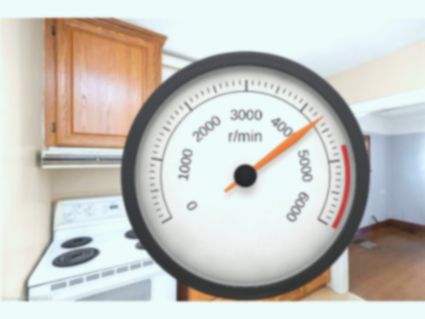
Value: value=4300 unit=rpm
